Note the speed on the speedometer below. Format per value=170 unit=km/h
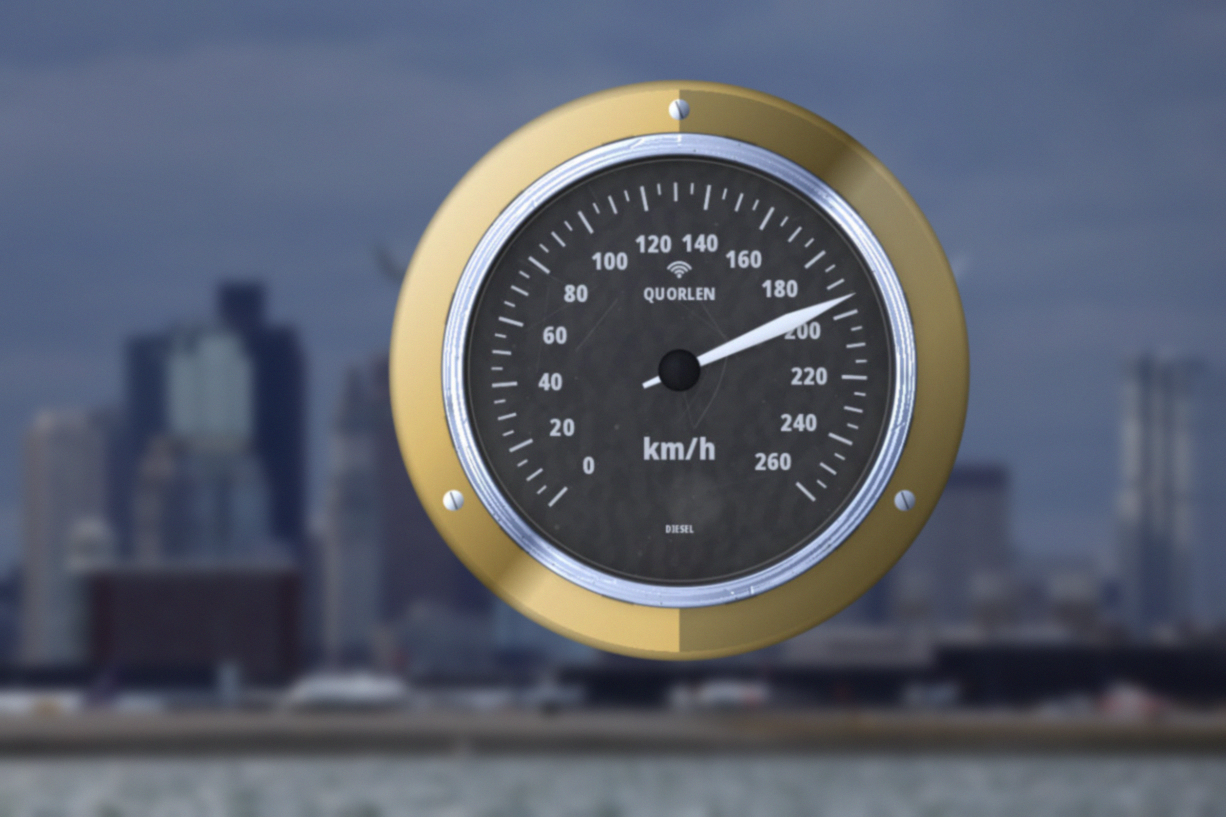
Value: value=195 unit=km/h
